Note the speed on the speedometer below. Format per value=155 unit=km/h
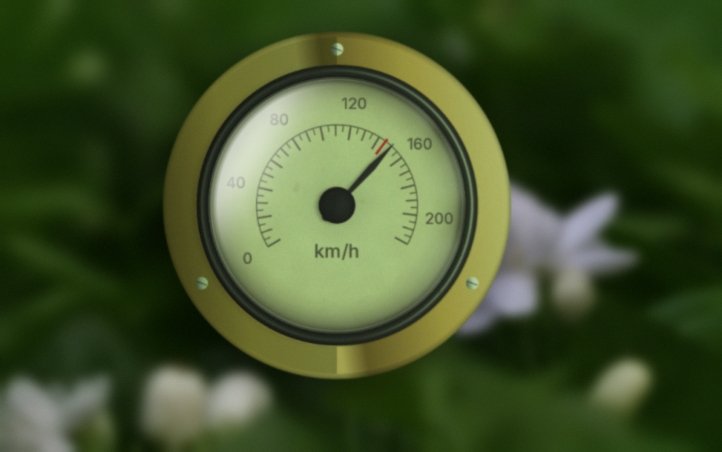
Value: value=150 unit=km/h
